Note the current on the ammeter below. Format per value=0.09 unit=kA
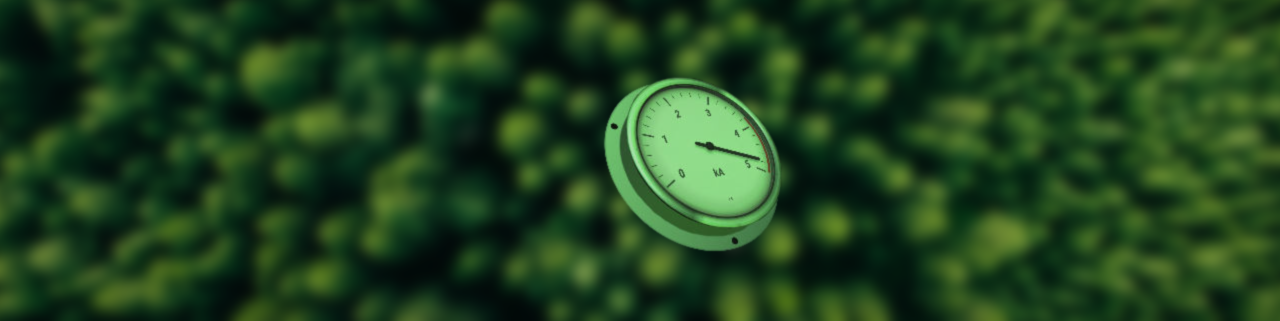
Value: value=4.8 unit=kA
